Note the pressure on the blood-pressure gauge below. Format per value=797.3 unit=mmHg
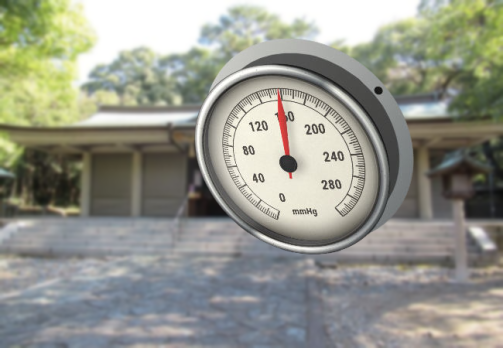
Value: value=160 unit=mmHg
